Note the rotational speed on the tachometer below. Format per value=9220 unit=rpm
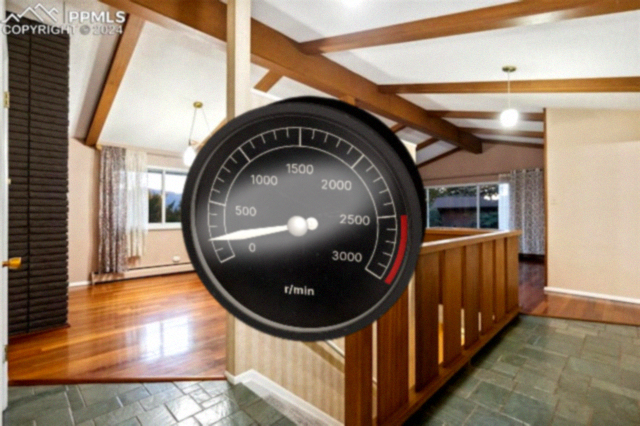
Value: value=200 unit=rpm
